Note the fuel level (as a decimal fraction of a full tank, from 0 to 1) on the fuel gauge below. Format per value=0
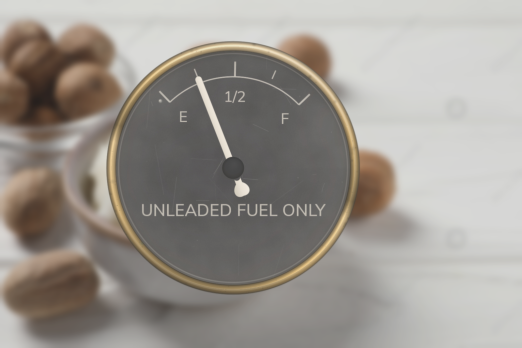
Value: value=0.25
